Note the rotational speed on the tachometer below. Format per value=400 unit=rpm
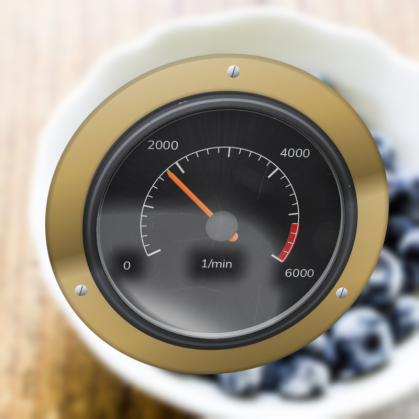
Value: value=1800 unit=rpm
